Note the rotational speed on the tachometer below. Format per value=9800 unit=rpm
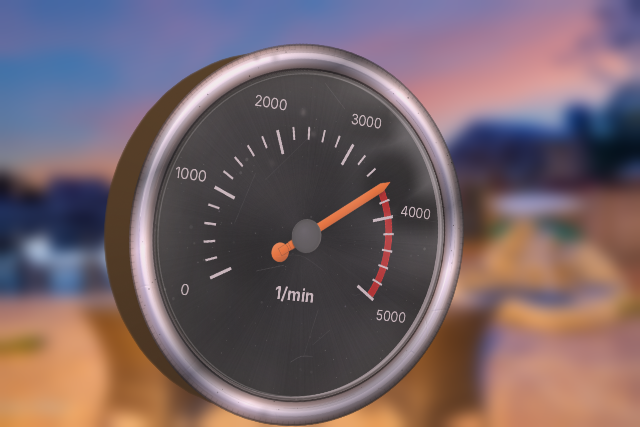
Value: value=3600 unit=rpm
